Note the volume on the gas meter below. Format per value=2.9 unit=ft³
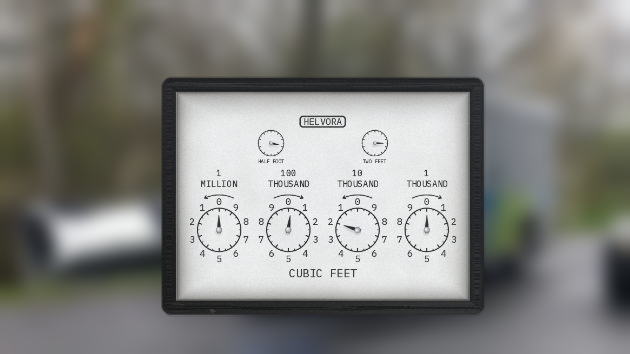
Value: value=2000 unit=ft³
